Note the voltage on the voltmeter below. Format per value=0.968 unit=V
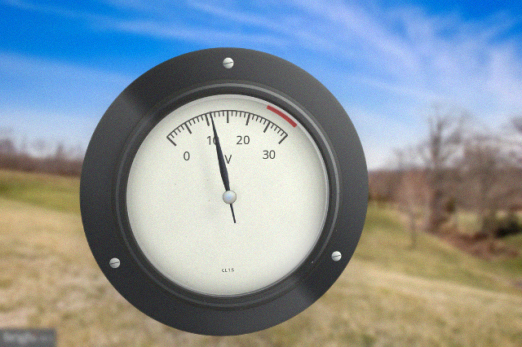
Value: value=11 unit=V
